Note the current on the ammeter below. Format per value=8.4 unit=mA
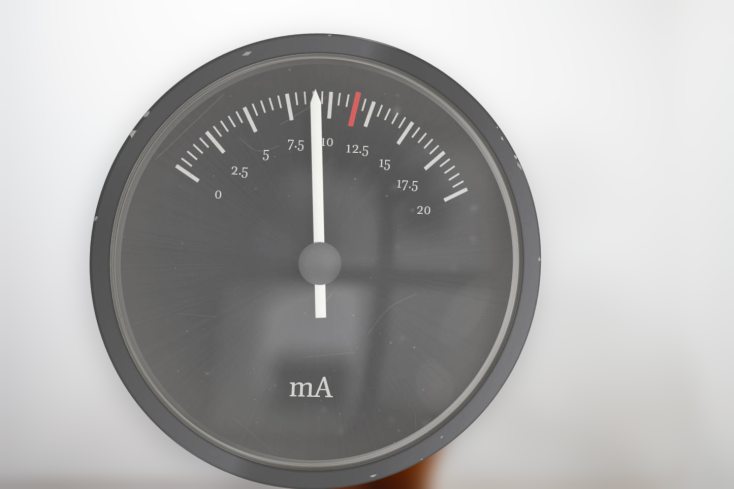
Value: value=9 unit=mA
